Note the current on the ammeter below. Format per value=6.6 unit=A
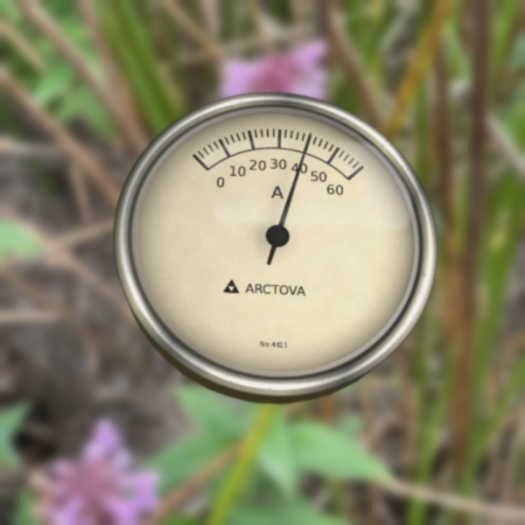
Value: value=40 unit=A
